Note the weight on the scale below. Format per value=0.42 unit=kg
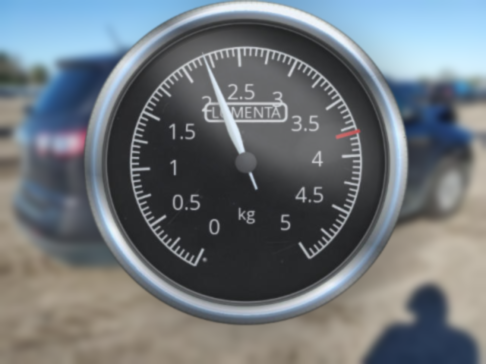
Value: value=2.2 unit=kg
